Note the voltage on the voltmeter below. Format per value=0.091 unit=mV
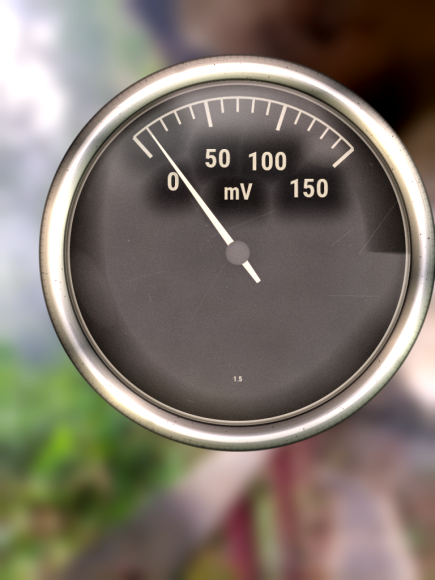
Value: value=10 unit=mV
